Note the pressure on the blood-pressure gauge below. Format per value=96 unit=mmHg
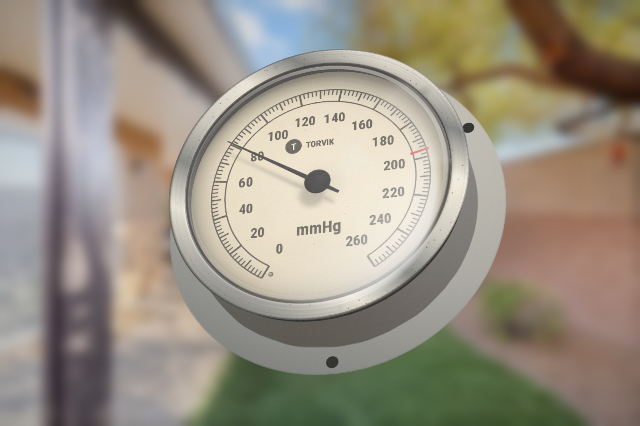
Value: value=80 unit=mmHg
